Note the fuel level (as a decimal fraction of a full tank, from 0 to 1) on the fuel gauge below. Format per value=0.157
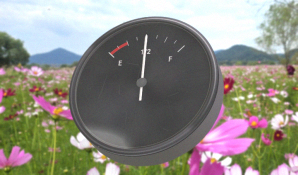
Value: value=0.5
